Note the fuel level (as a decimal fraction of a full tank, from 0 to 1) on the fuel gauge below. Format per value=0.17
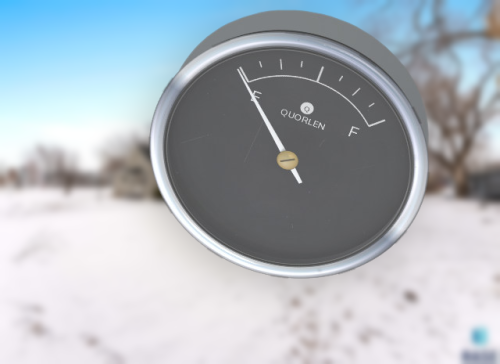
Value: value=0
